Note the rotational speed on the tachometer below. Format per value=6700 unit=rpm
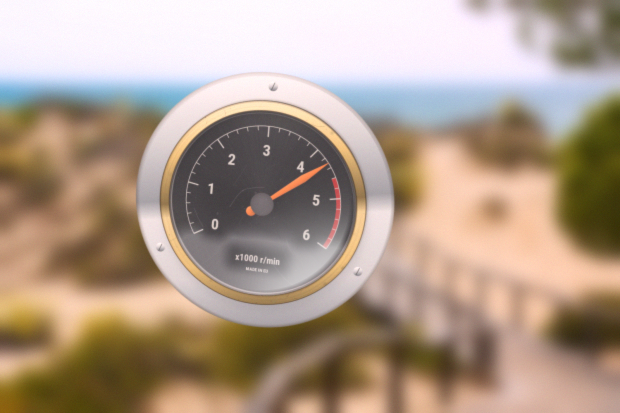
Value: value=4300 unit=rpm
